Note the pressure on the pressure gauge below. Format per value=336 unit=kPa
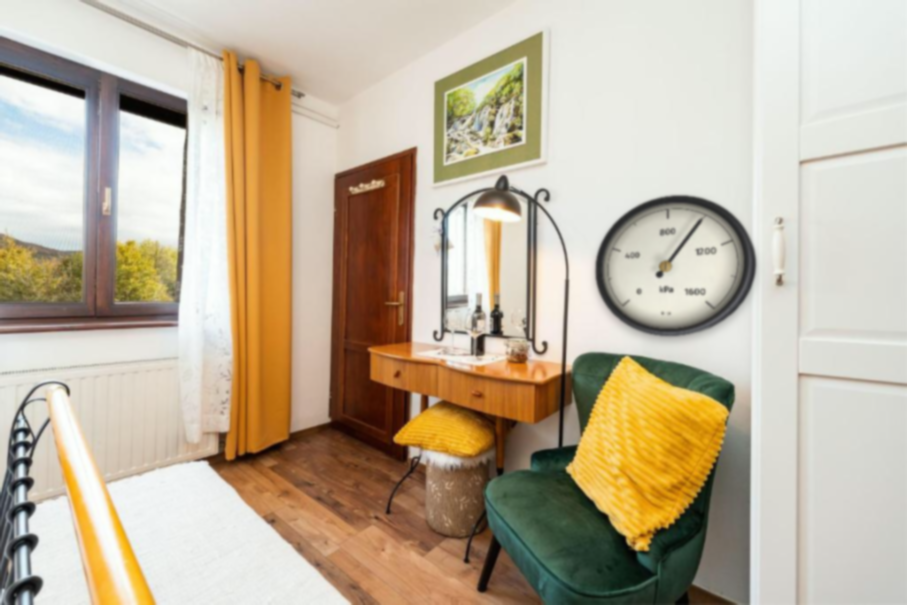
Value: value=1000 unit=kPa
